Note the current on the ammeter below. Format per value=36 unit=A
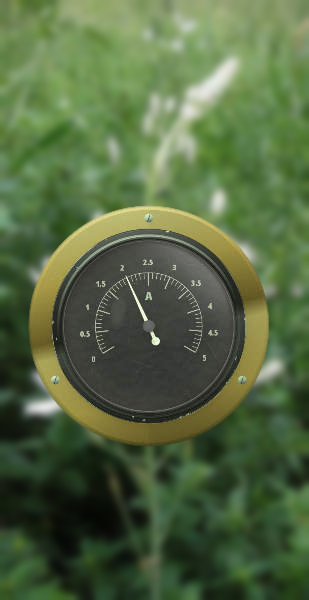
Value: value=2 unit=A
